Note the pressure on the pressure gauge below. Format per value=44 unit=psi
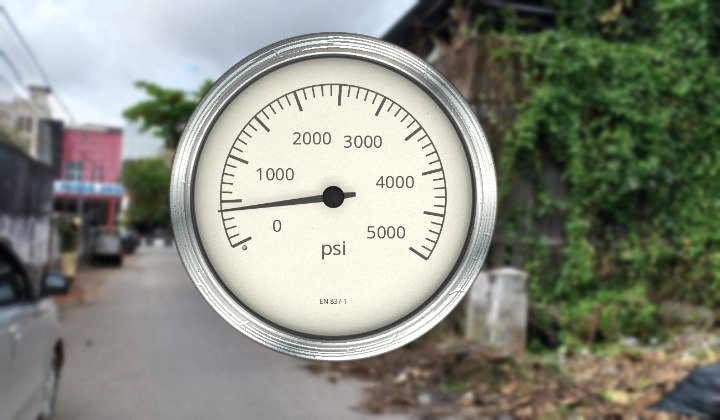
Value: value=400 unit=psi
